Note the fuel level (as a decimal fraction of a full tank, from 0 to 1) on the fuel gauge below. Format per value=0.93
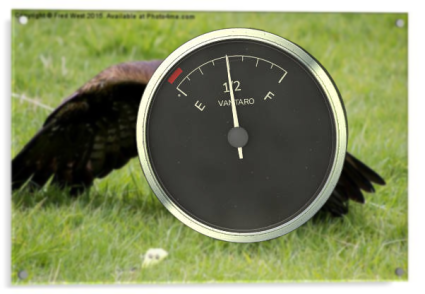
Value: value=0.5
